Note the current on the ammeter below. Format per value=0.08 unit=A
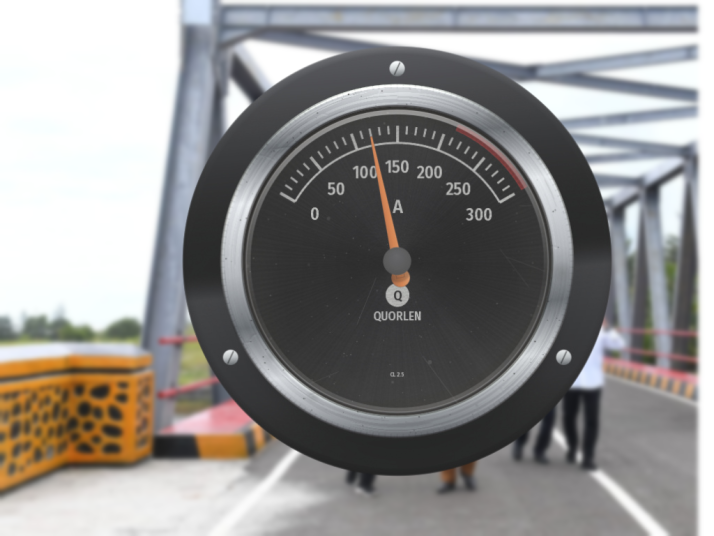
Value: value=120 unit=A
